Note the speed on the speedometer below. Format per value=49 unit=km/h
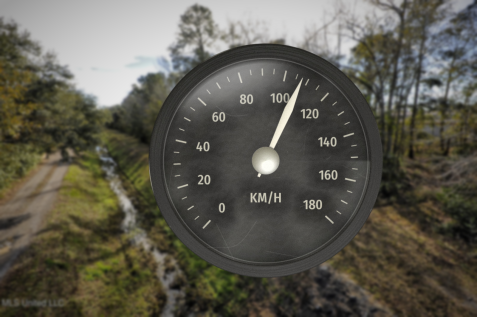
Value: value=107.5 unit=km/h
